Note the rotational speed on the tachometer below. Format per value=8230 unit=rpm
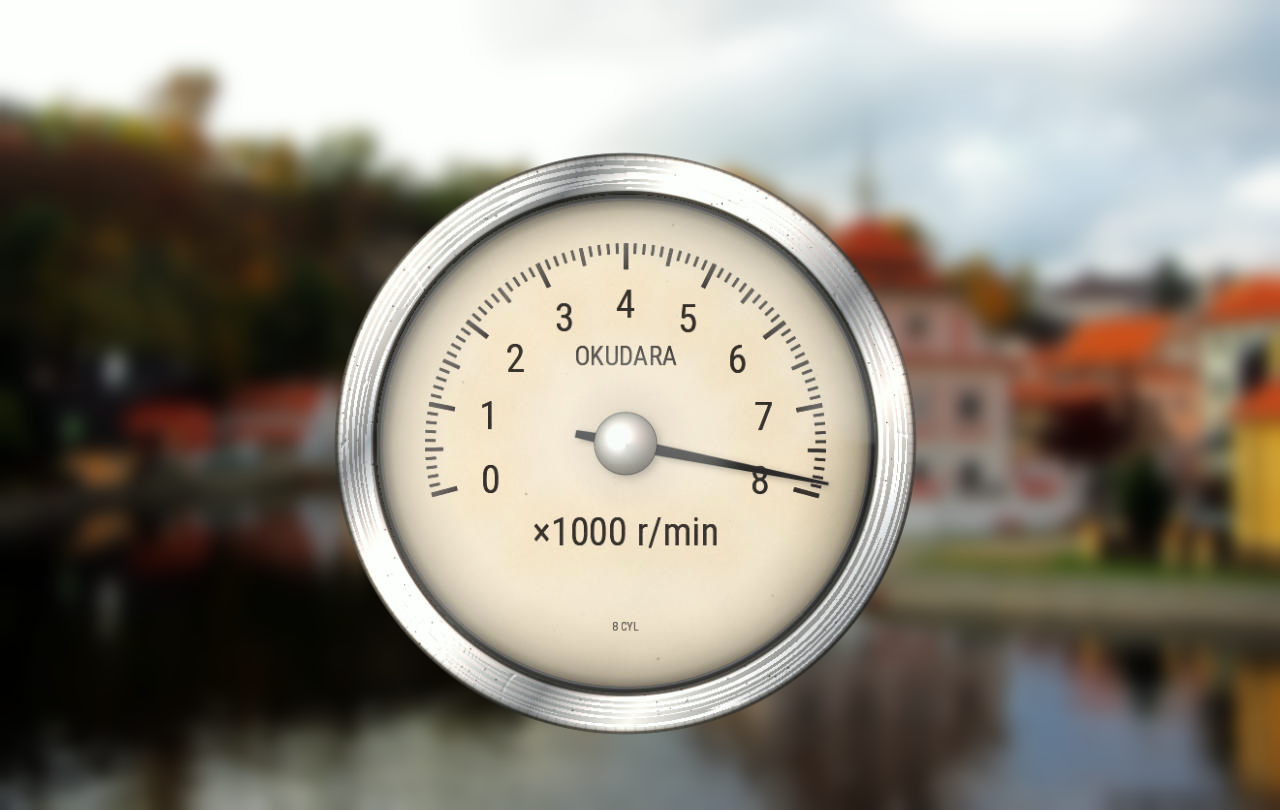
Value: value=7850 unit=rpm
